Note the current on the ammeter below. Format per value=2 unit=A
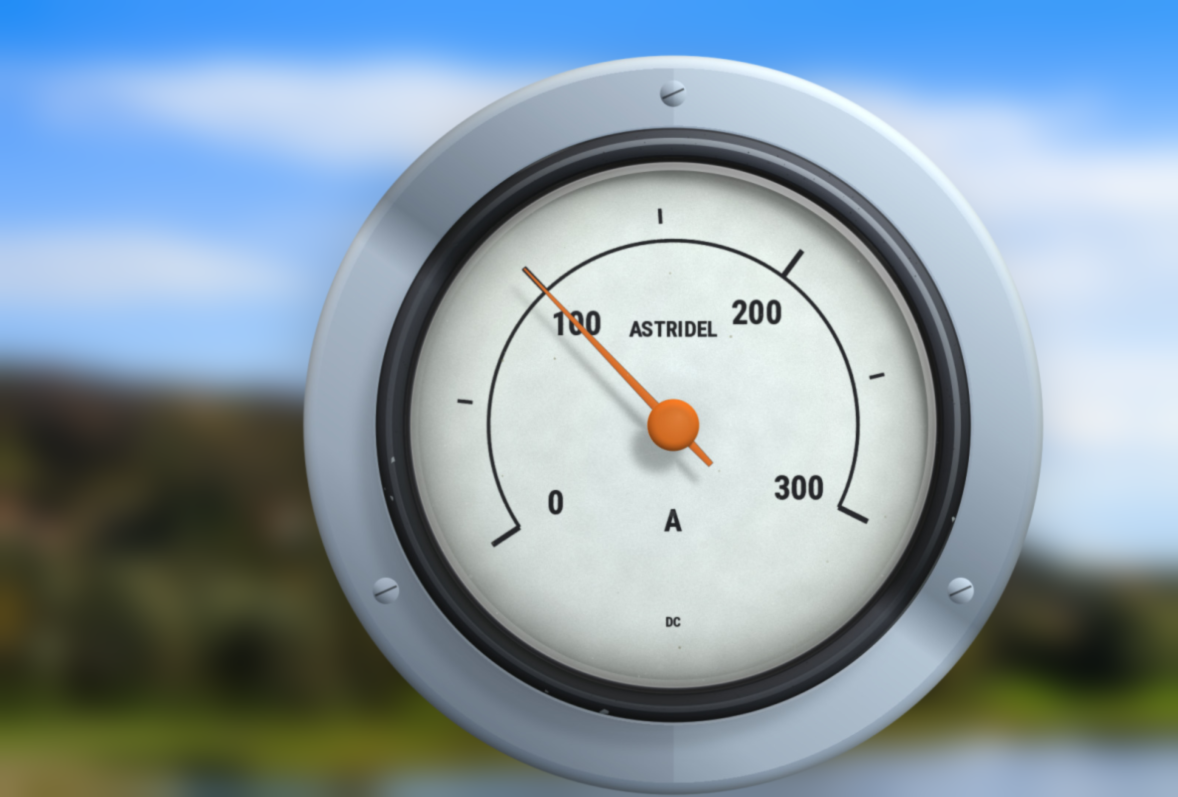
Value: value=100 unit=A
